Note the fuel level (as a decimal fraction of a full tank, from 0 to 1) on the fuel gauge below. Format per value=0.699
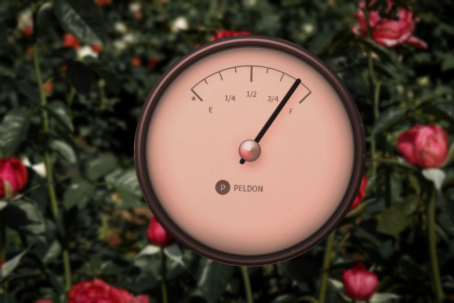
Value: value=0.875
